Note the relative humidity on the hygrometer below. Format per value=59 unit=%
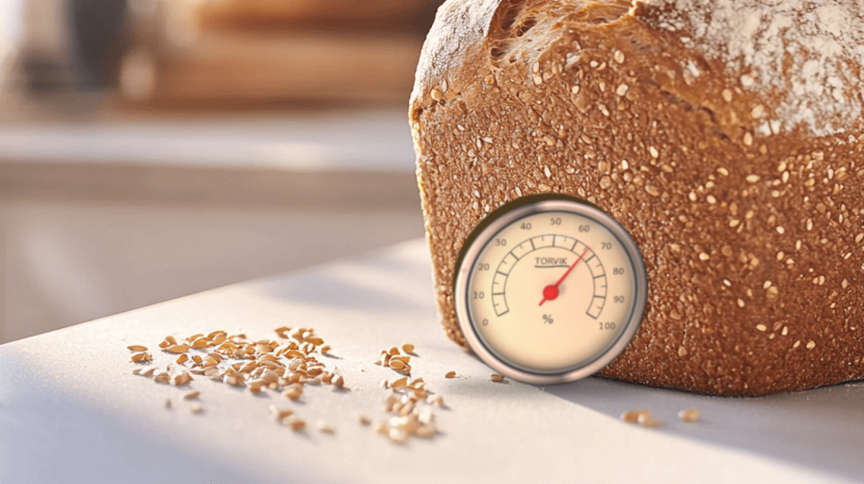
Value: value=65 unit=%
